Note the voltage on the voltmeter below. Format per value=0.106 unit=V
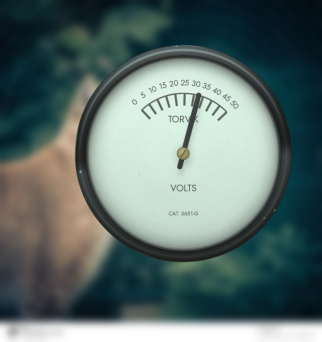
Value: value=32.5 unit=V
